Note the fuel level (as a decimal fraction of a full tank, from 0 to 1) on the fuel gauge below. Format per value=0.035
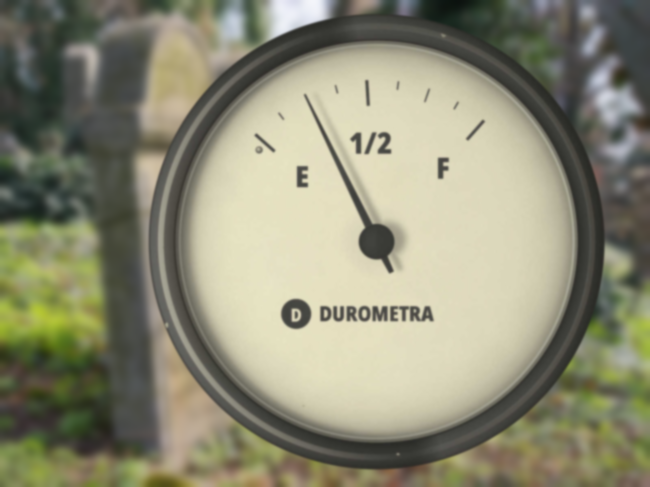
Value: value=0.25
